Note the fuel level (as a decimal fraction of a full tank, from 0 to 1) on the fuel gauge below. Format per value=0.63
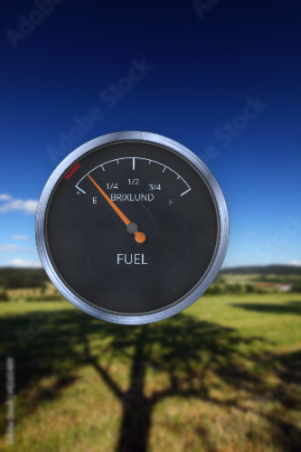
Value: value=0.125
